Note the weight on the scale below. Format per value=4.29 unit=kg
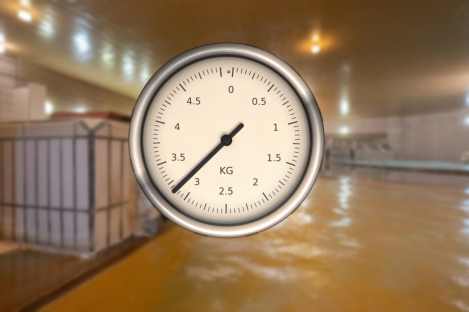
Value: value=3.15 unit=kg
